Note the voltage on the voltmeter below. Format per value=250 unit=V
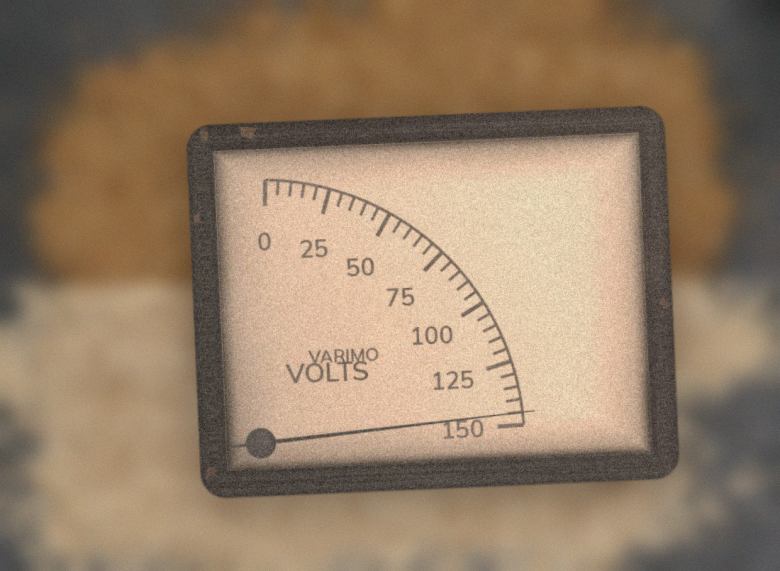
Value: value=145 unit=V
